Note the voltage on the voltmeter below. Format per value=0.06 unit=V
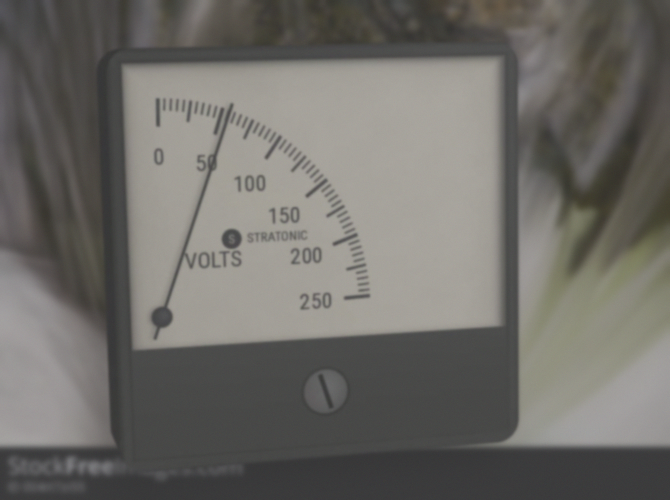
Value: value=55 unit=V
